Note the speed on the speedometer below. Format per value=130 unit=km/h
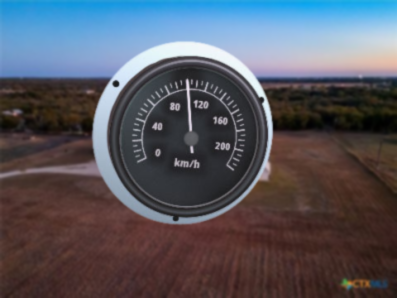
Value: value=100 unit=km/h
